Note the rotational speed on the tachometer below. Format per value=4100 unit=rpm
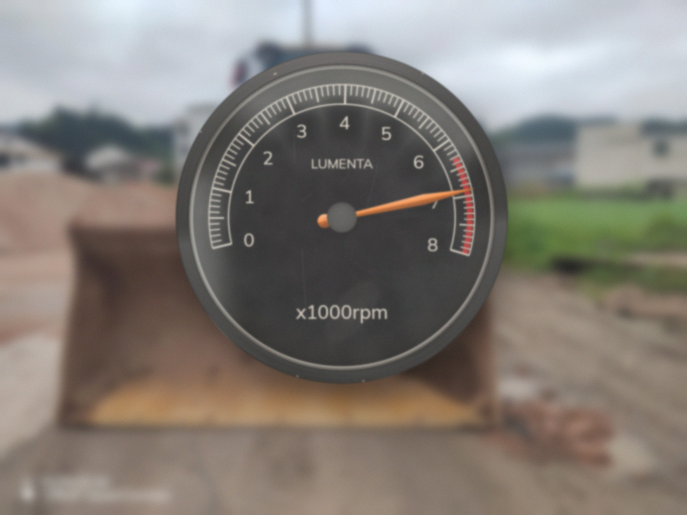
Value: value=6900 unit=rpm
